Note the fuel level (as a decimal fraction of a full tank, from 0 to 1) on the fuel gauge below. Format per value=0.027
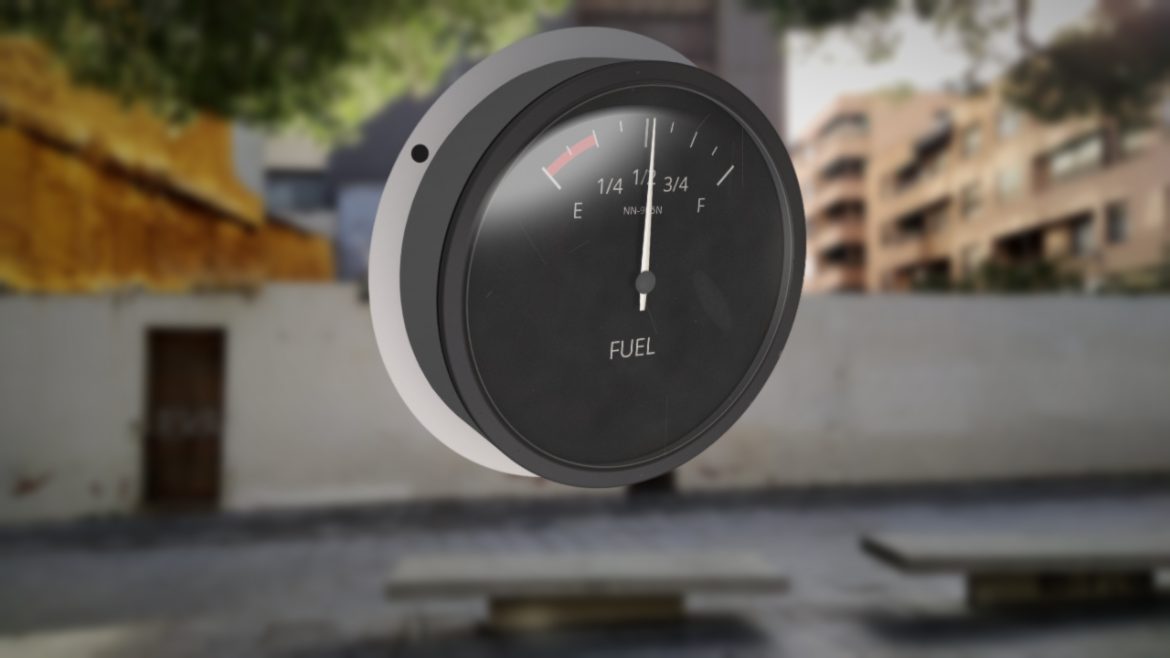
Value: value=0.5
